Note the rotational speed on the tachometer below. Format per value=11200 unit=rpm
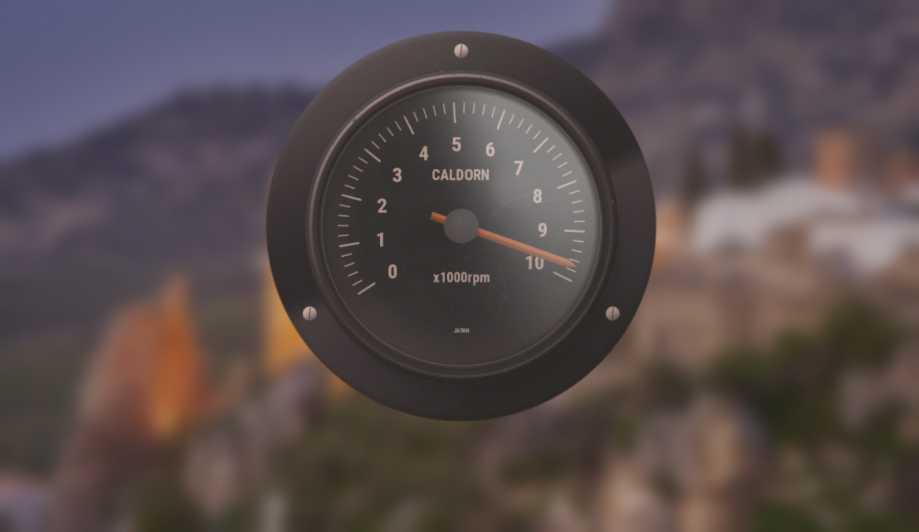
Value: value=9700 unit=rpm
